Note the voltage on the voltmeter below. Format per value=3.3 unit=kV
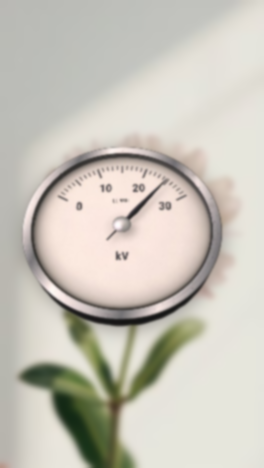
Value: value=25 unit=kV
